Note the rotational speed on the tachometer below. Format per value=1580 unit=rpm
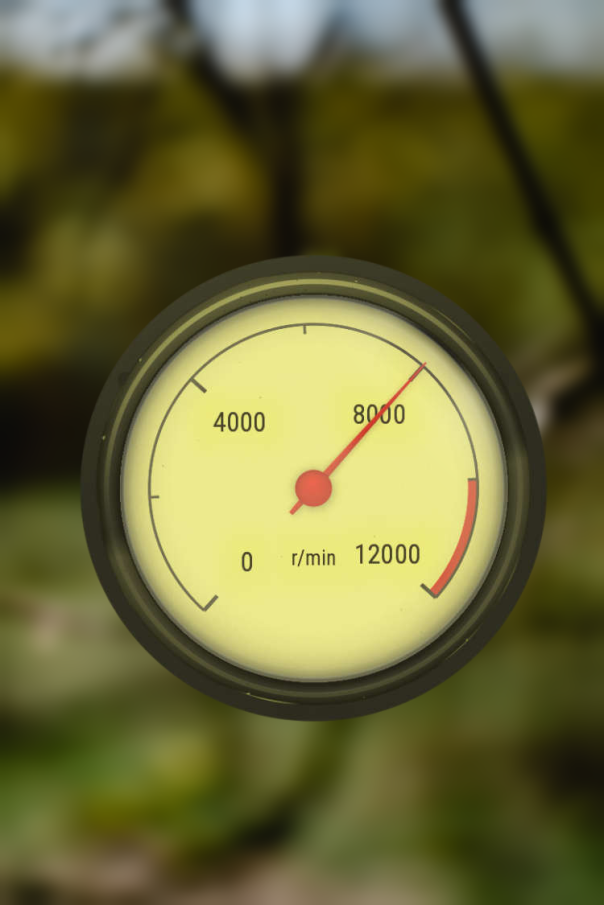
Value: value=8000 unit=rpm
